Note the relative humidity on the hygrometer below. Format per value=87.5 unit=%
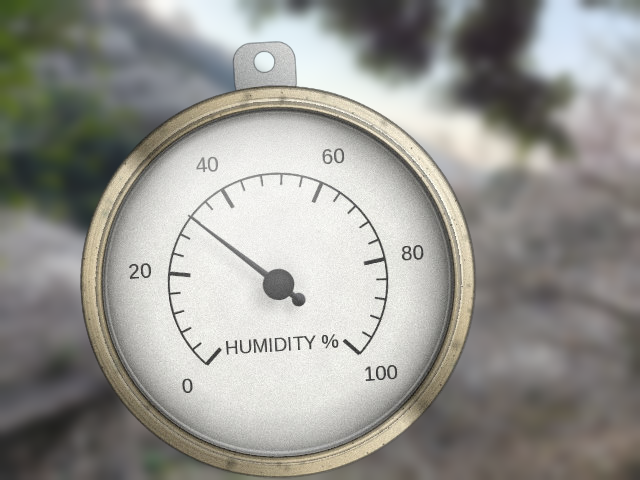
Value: value=32 unit=%
